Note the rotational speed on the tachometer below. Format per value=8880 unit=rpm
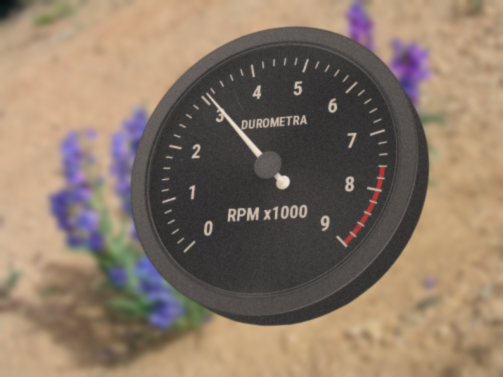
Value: value=3100 unit=rpm
